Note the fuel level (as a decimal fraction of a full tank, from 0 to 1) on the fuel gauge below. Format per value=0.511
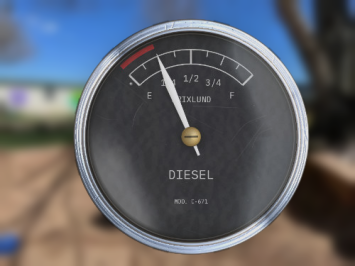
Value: value=0.25
